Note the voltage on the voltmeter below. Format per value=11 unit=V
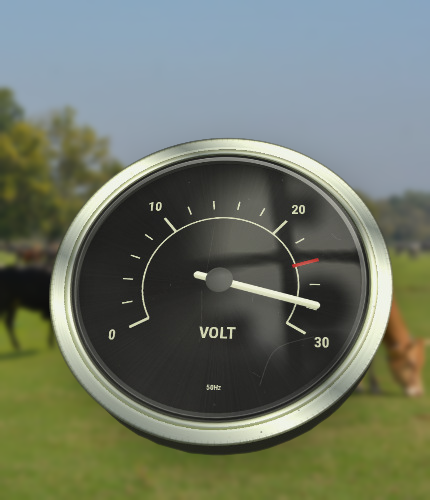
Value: value=28 unit=V
